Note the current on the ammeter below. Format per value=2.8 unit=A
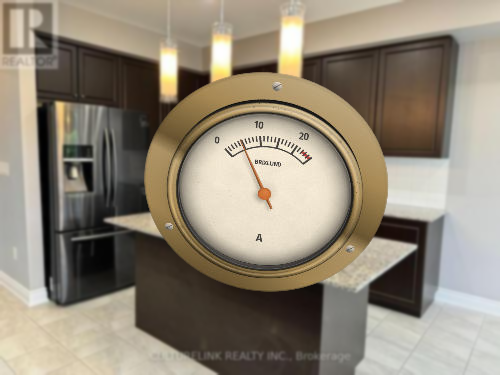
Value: value=5 unit=A
